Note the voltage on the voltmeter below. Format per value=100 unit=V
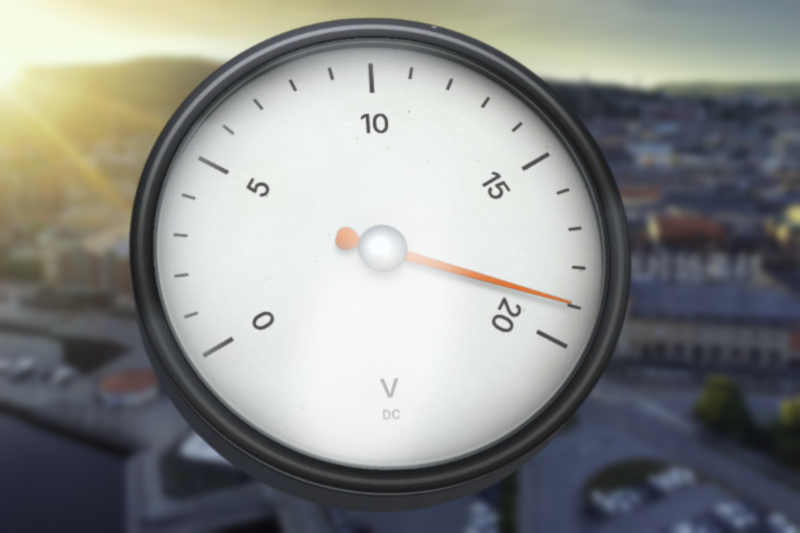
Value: value=19 unit=V
